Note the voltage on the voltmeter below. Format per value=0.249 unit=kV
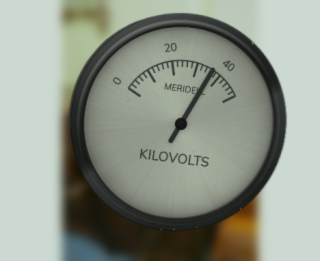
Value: value=36 unit=kV
